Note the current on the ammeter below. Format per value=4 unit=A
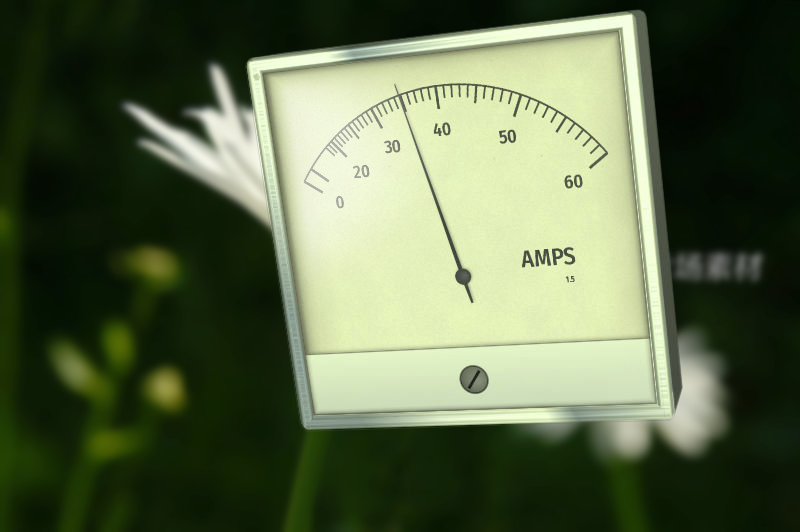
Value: value=35 unit=A
